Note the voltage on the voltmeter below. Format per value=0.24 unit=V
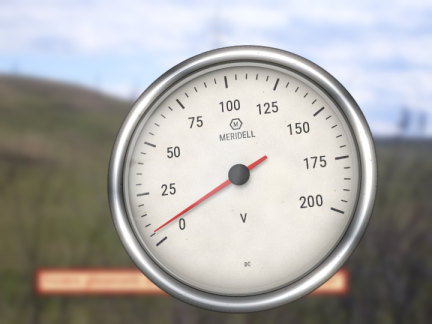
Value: value=5 unit=V
